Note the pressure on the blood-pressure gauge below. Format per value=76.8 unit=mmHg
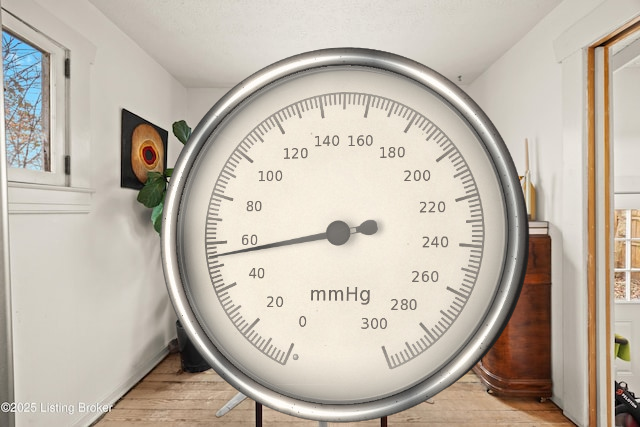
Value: value=54 unit=mmHg
